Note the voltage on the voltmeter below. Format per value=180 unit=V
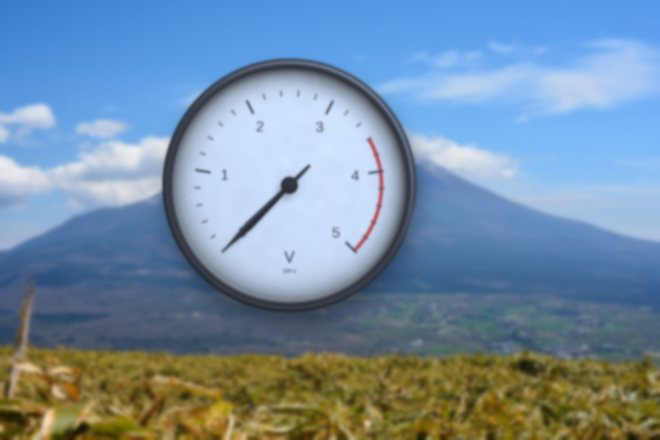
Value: value=0 unit=V
